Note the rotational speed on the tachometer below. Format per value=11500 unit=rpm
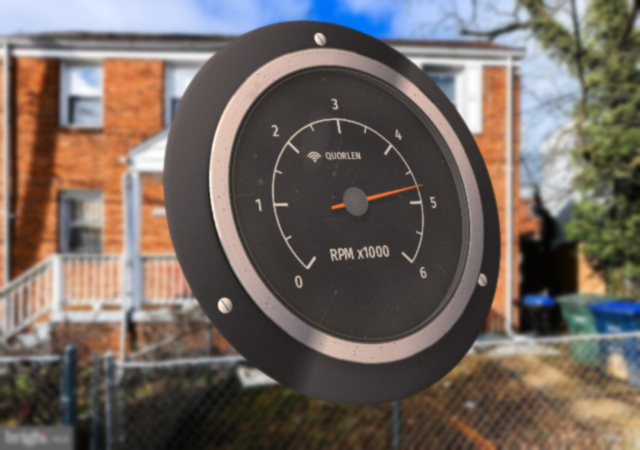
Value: value=4750 unit=rpm
